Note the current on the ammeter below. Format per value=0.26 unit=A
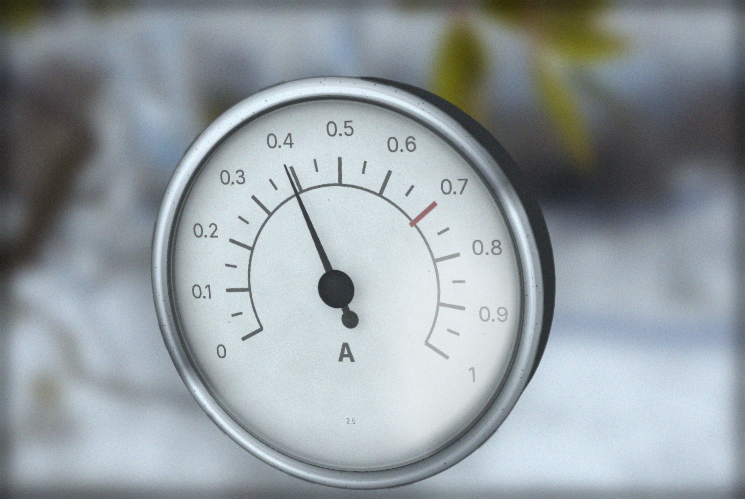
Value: value=0.4 unit=A
